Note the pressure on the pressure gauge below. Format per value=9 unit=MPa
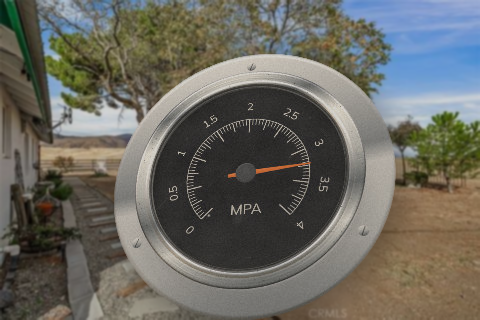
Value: value=3.25 unit=MPa
